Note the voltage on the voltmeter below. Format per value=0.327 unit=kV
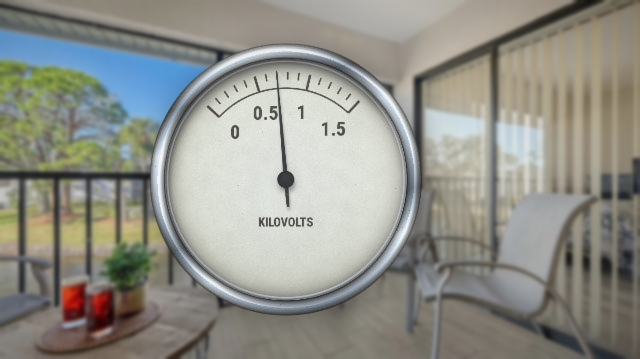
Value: value=0.7 unit=kV
